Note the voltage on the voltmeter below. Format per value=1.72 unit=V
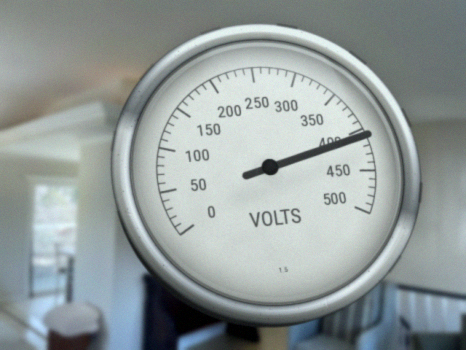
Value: value=410 unit=V
